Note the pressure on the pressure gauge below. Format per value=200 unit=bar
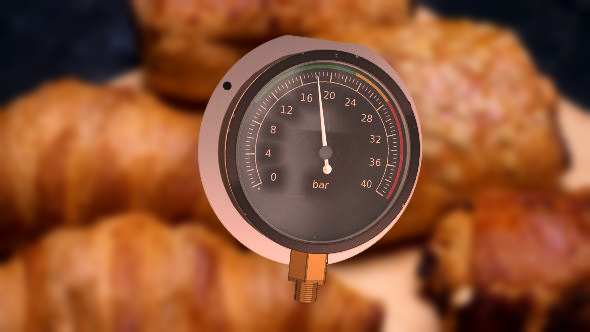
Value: value=18 unit=bar
